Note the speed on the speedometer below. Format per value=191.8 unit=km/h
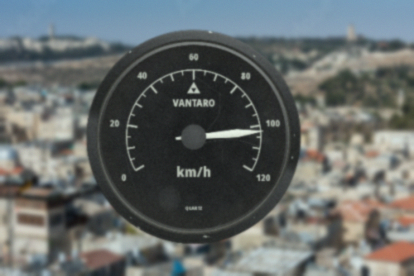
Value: value=102.5 unit=km/h
